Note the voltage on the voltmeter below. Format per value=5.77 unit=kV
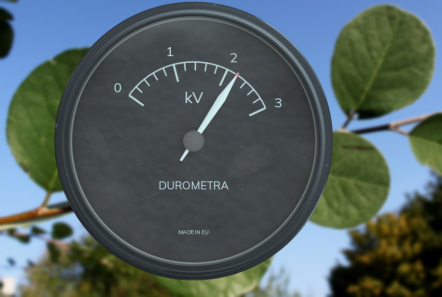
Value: value=2.2 unit=kV
